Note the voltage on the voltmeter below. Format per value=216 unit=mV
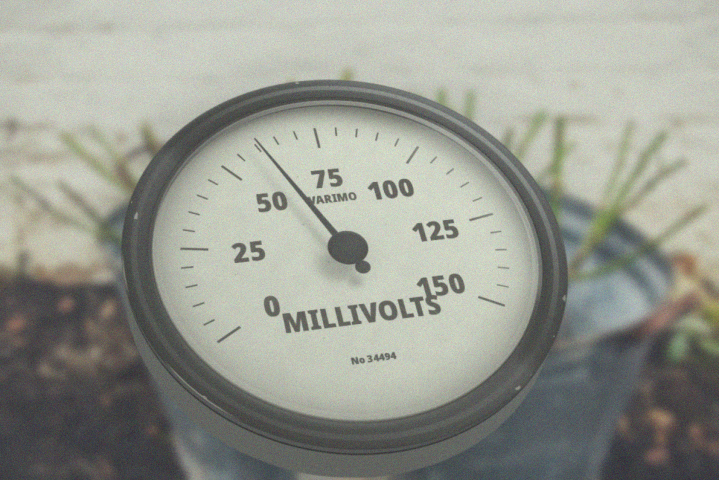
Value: value=60 unit=mV
